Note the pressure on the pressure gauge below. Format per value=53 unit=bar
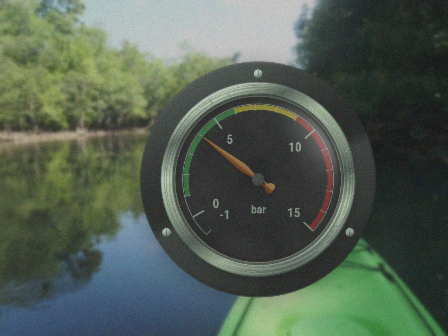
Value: value=4 unit=bar
